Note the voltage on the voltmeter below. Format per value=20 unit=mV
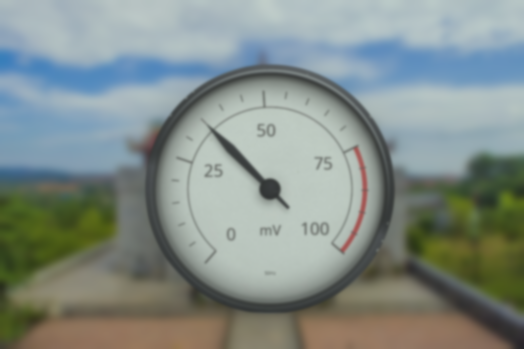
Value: value=35 unit=mV
